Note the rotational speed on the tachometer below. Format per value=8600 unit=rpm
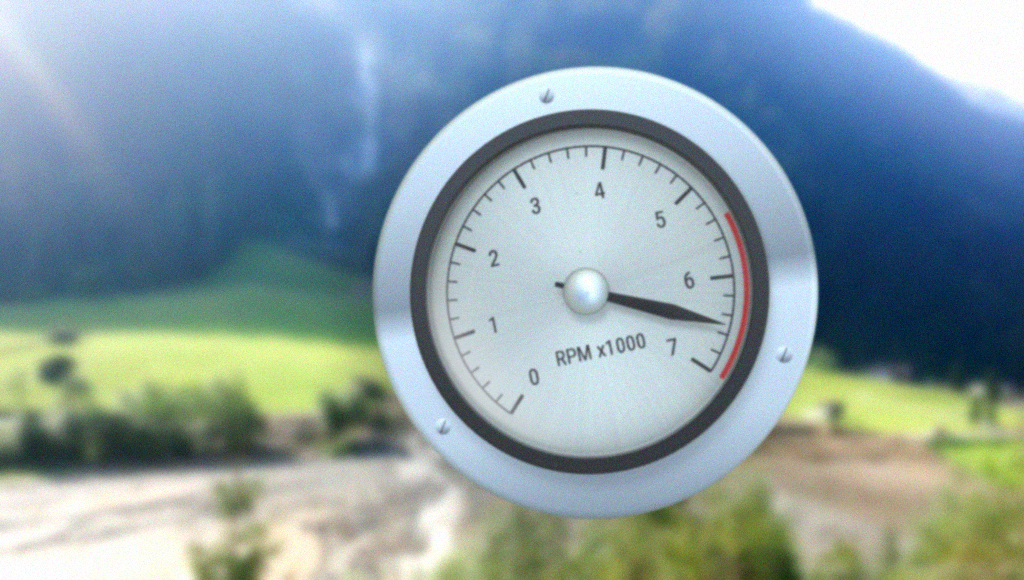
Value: value=6500 unit=rpm
